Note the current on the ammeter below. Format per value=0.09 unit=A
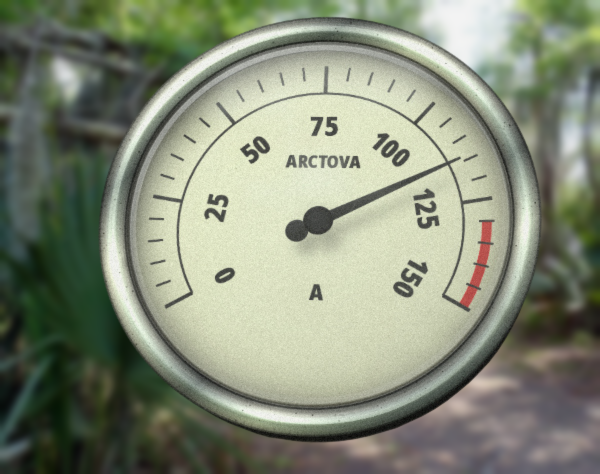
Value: value=115 unit=A
